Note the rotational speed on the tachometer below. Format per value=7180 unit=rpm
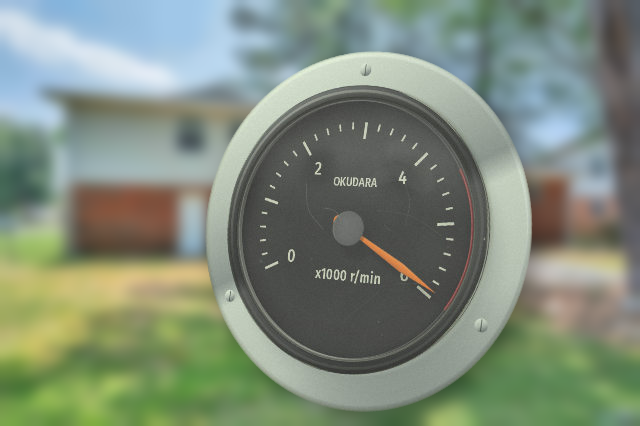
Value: value=5900 unit=rpm
